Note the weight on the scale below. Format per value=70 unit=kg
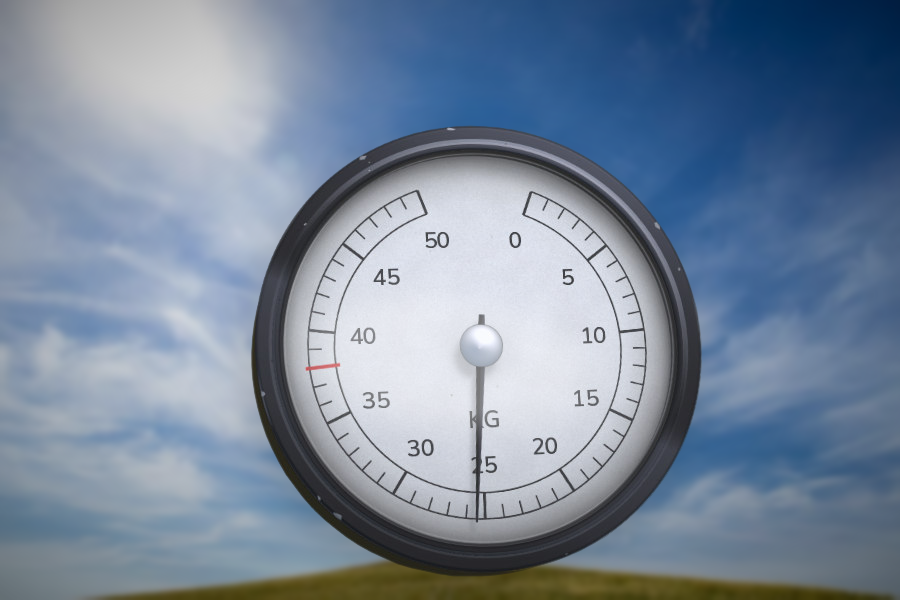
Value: value=25.5 unit=kg
